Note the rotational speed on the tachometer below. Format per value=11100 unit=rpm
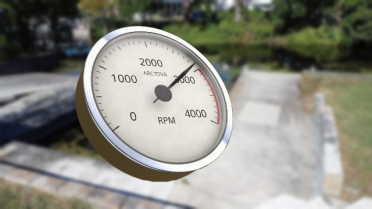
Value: value=2900 unit=rpm
